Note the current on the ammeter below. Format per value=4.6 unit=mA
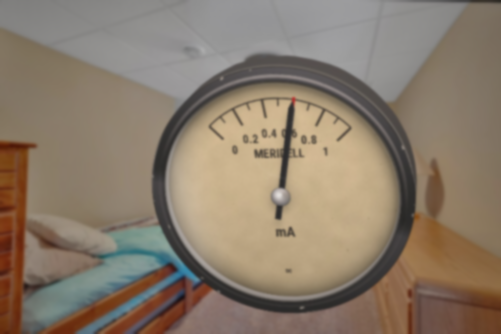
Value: value=0.6 unit=mA
